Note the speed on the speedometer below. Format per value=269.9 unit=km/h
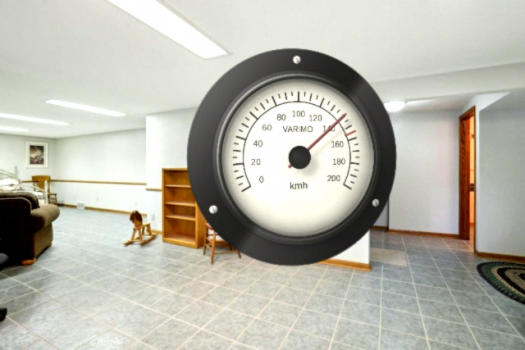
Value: value=140 unit=km/h
